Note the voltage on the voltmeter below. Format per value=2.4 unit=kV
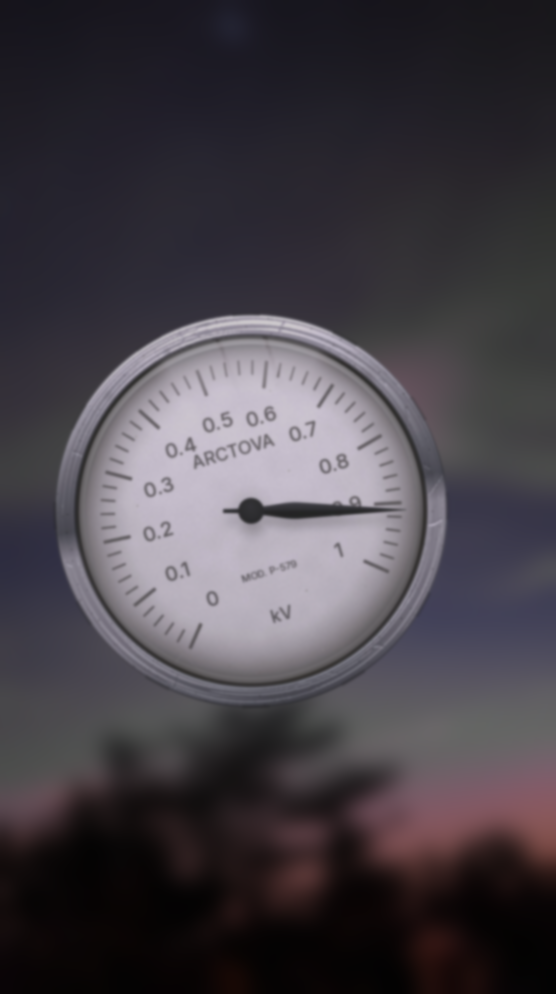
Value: value=0.91 unit=kV
